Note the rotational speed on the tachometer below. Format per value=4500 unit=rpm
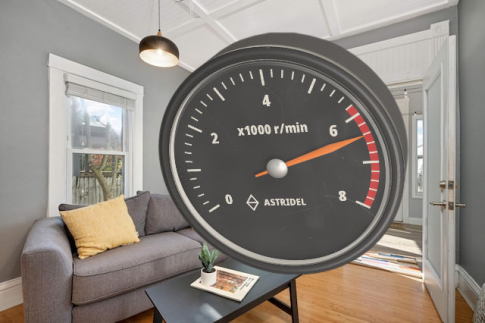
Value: value=6400 unit=rpm
